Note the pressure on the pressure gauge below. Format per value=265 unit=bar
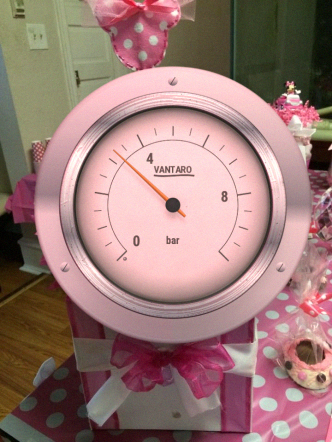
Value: value=3.25 unit=bar
